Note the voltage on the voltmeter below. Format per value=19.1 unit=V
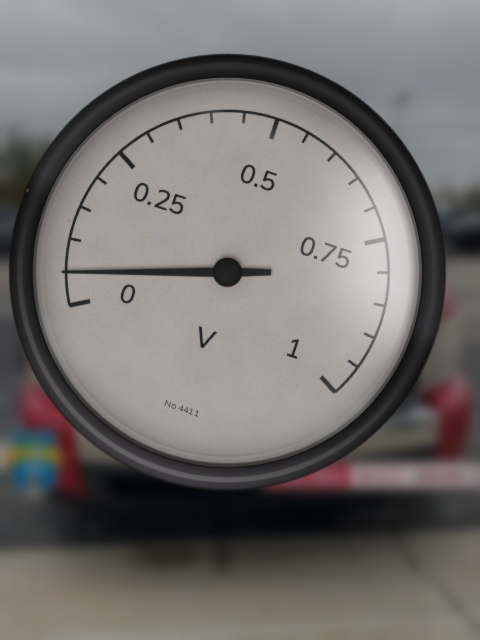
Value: value=0.05 unit=V
